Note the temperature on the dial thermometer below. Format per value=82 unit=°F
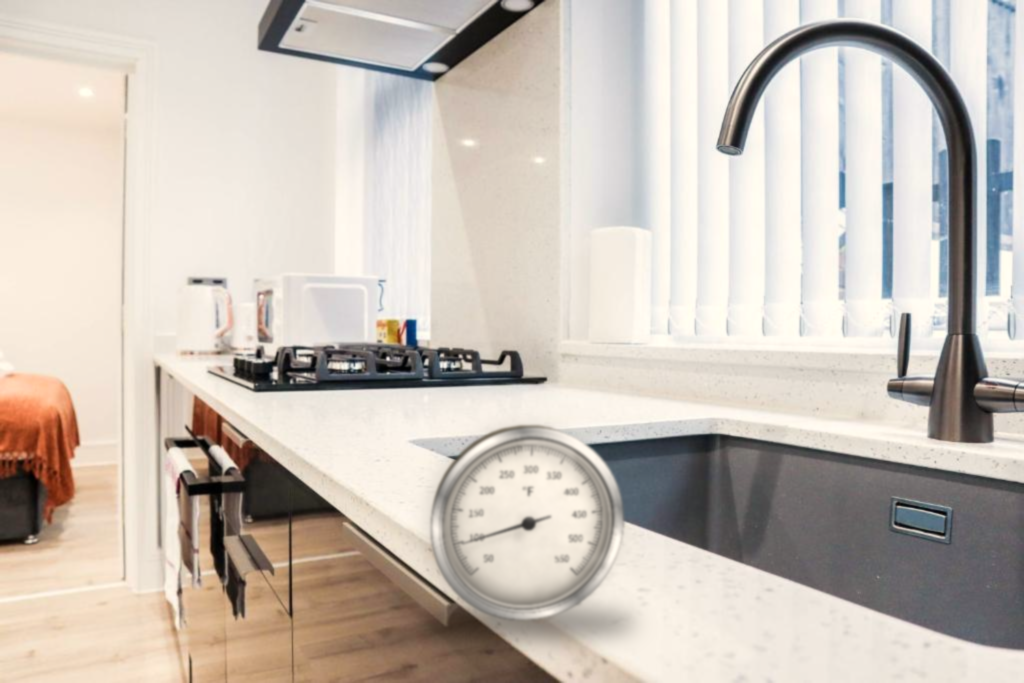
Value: value=100 unit=°F
